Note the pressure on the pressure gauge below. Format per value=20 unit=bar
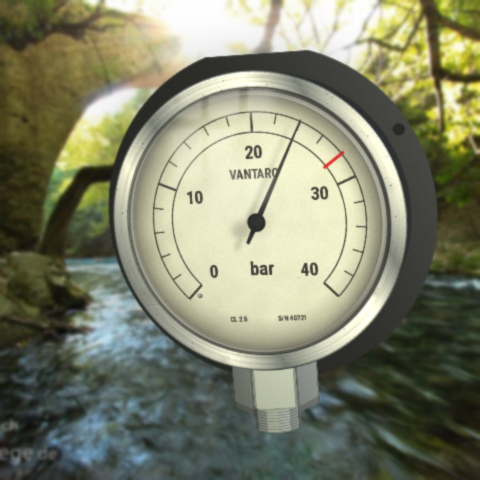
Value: value=24 unit=bar
